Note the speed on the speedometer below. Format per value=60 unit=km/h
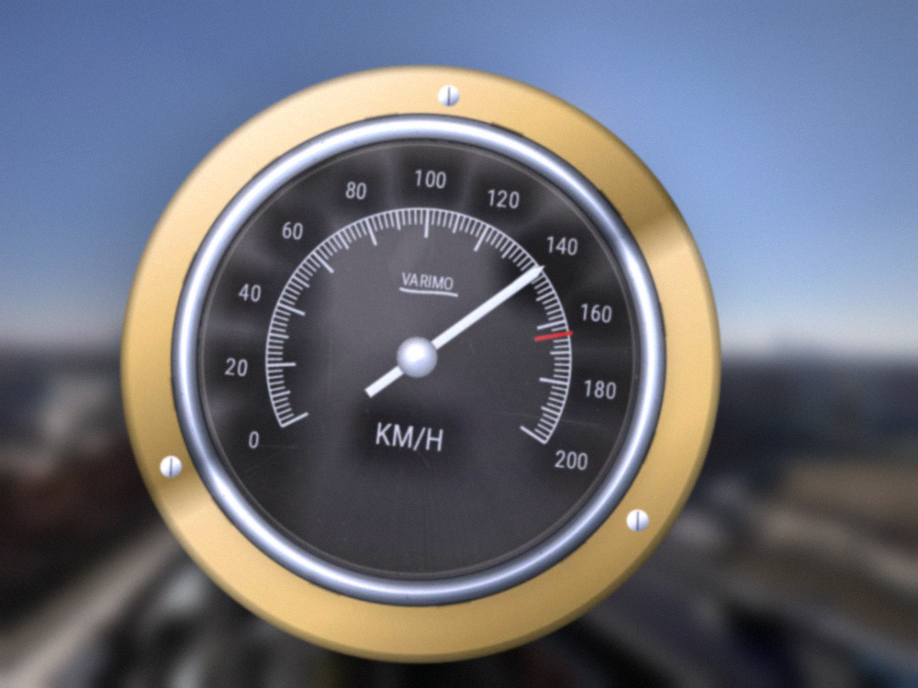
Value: value=142 unit=km/h
